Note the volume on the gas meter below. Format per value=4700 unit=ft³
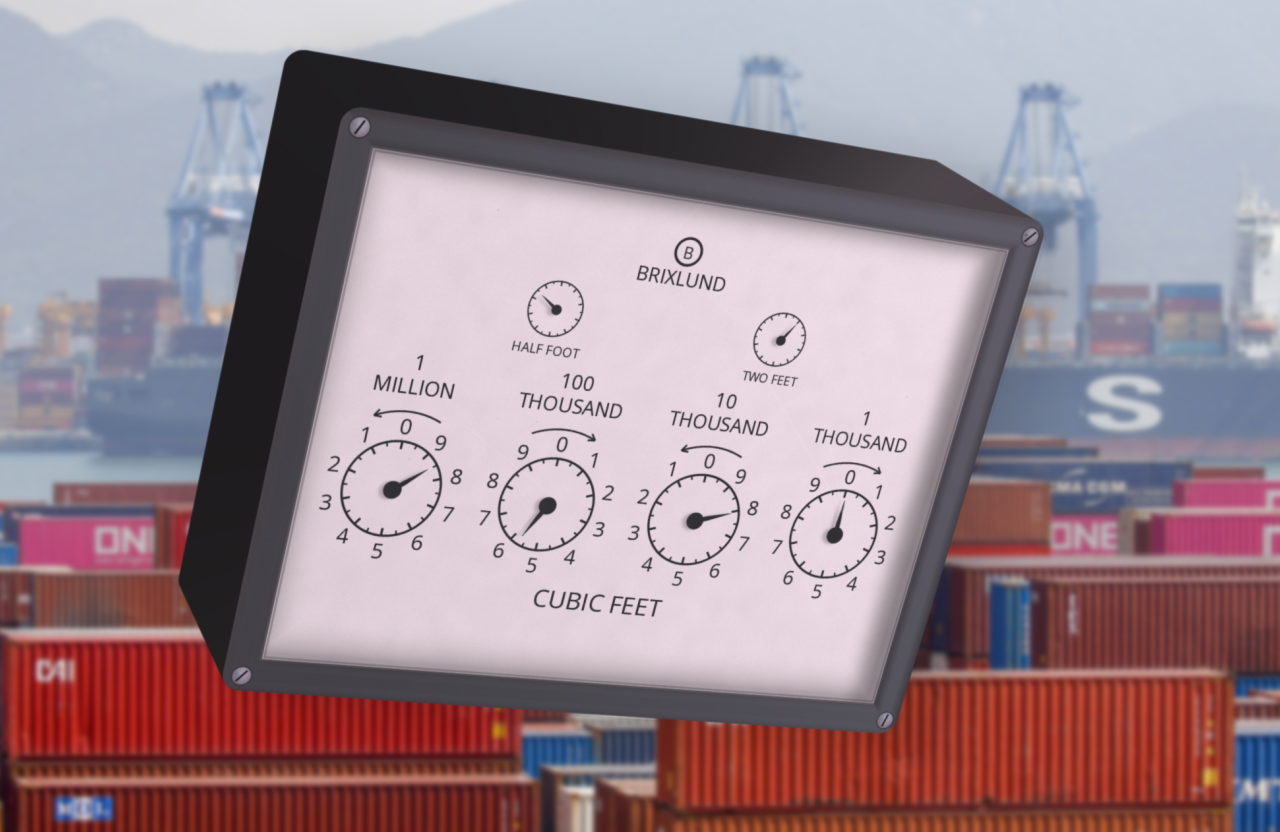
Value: value=858000 unit=ft³
